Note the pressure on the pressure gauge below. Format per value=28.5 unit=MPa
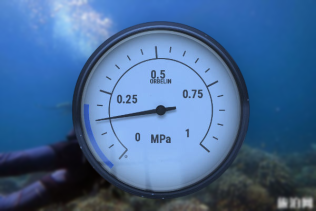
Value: value=0.15 unit=MPa
